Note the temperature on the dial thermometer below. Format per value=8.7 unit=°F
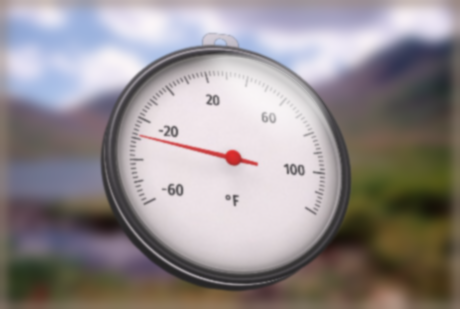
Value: value=-30 unit=°F
